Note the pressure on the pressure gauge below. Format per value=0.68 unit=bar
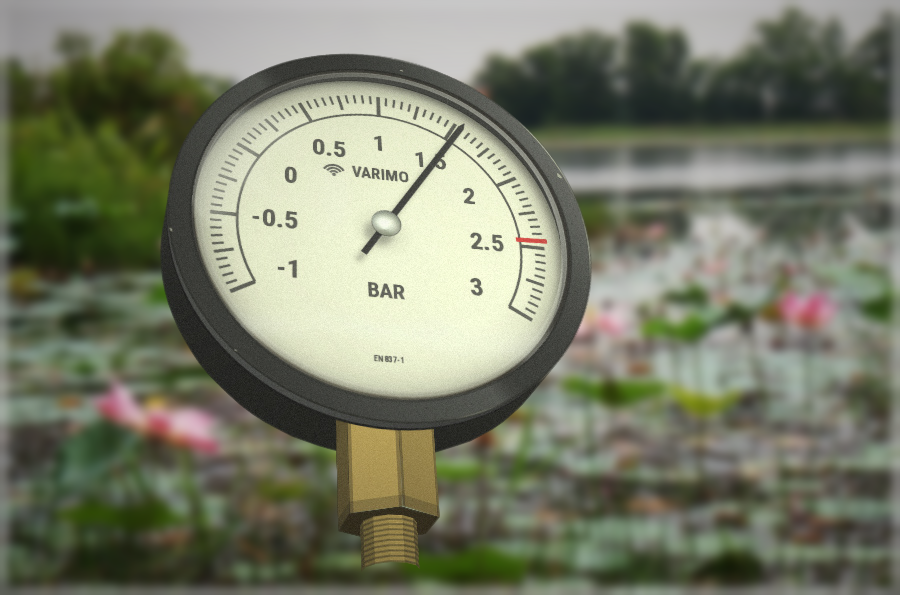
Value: value=1.55 unit=bar
